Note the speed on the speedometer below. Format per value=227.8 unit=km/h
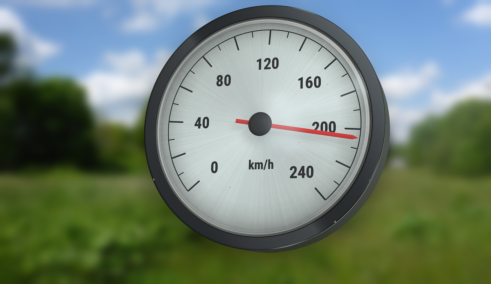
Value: value=205 unit=km/h
